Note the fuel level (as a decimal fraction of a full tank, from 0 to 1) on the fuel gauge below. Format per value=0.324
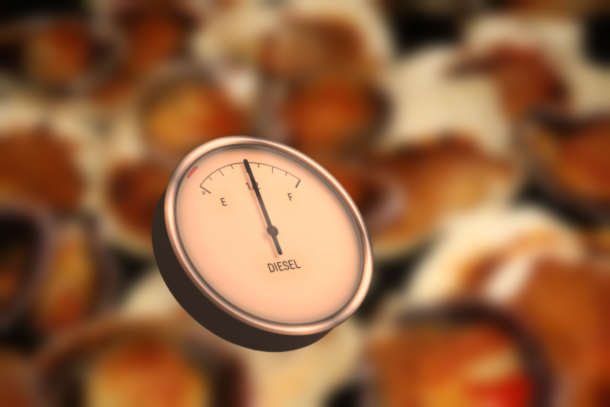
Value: value=0.5
